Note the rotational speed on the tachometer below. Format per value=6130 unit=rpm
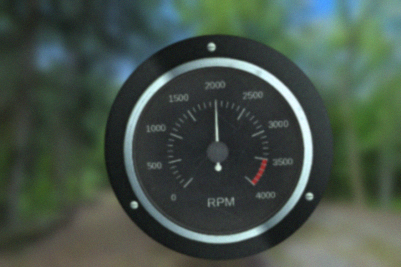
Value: value=2000 unit=rpm
